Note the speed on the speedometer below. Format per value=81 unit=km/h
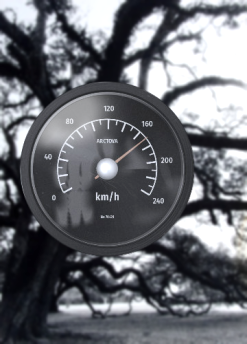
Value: value=170 unit=km/h
